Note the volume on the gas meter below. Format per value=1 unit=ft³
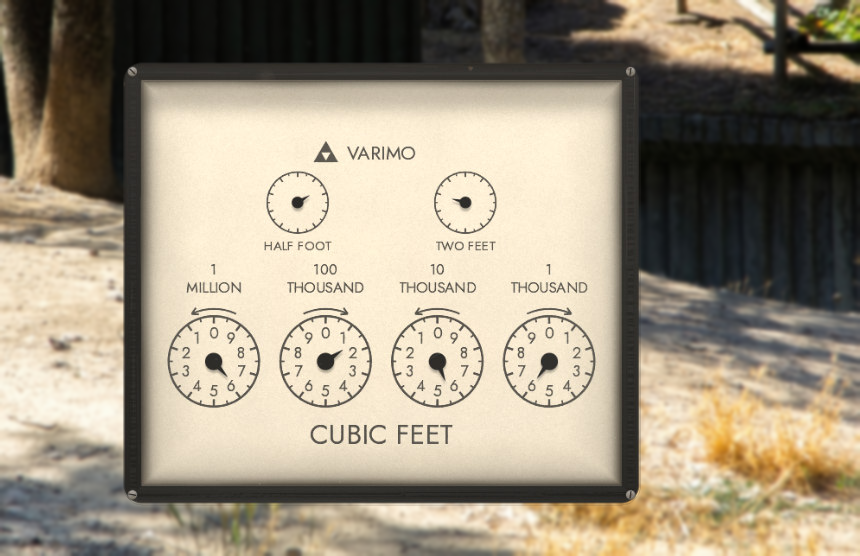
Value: value=615600 unit=ft³
